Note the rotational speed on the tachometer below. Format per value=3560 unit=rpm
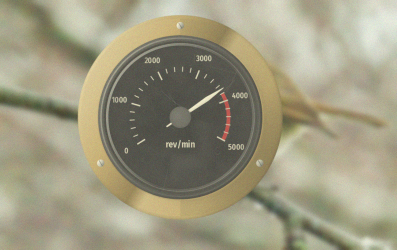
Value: value=3700 unit=rpm
